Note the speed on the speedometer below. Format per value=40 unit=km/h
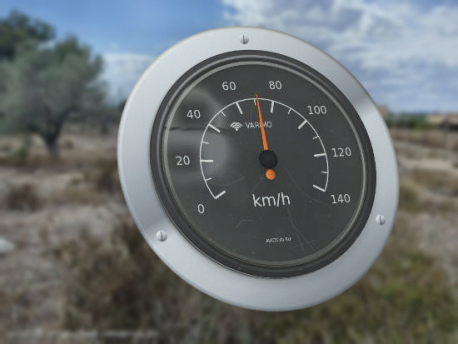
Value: value=70 unit=km/h
